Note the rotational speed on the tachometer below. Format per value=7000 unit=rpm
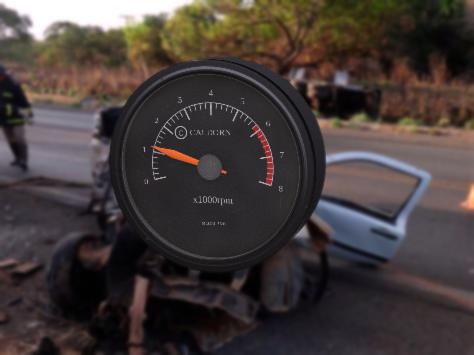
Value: value=1200 unit=rpm
